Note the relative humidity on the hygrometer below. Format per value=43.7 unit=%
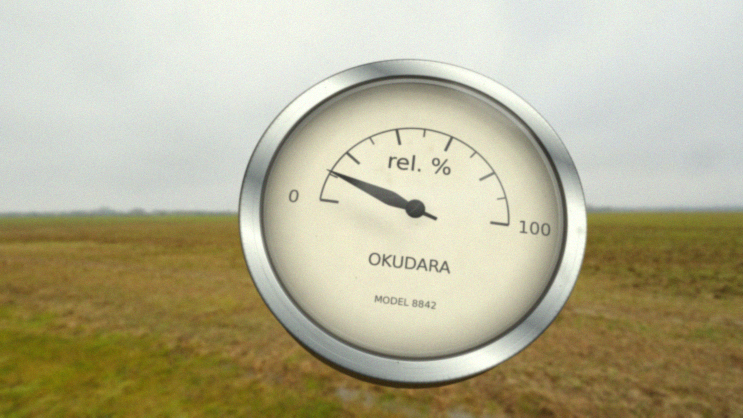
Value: value=10 unit=%
